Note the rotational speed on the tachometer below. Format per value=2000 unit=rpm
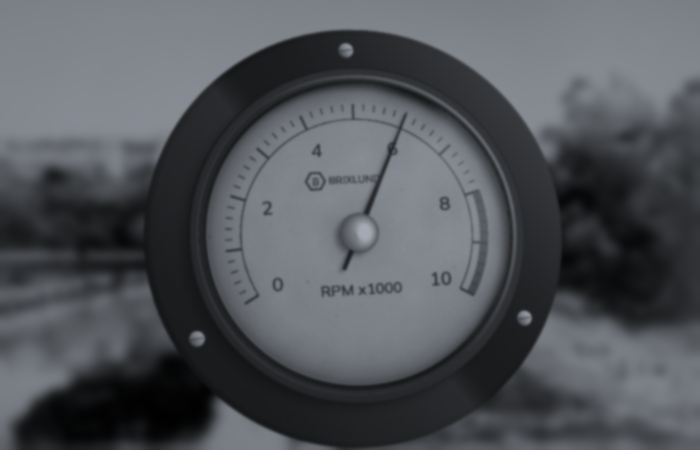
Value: value=6000 unit=rpm
